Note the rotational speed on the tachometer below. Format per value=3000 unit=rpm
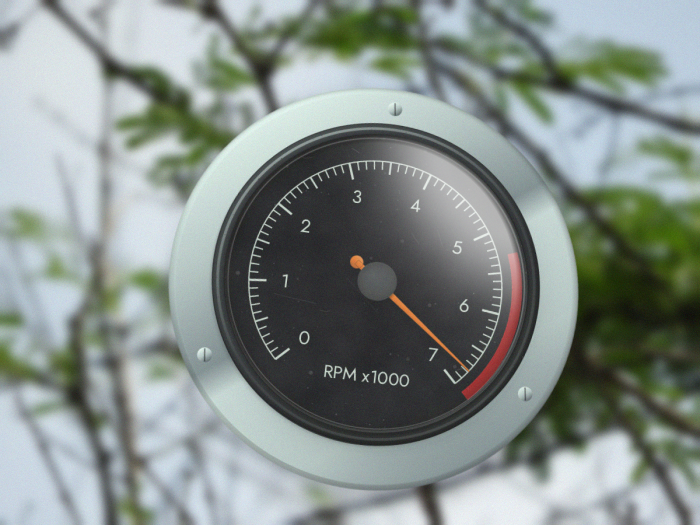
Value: value=6800 unit=rpm
